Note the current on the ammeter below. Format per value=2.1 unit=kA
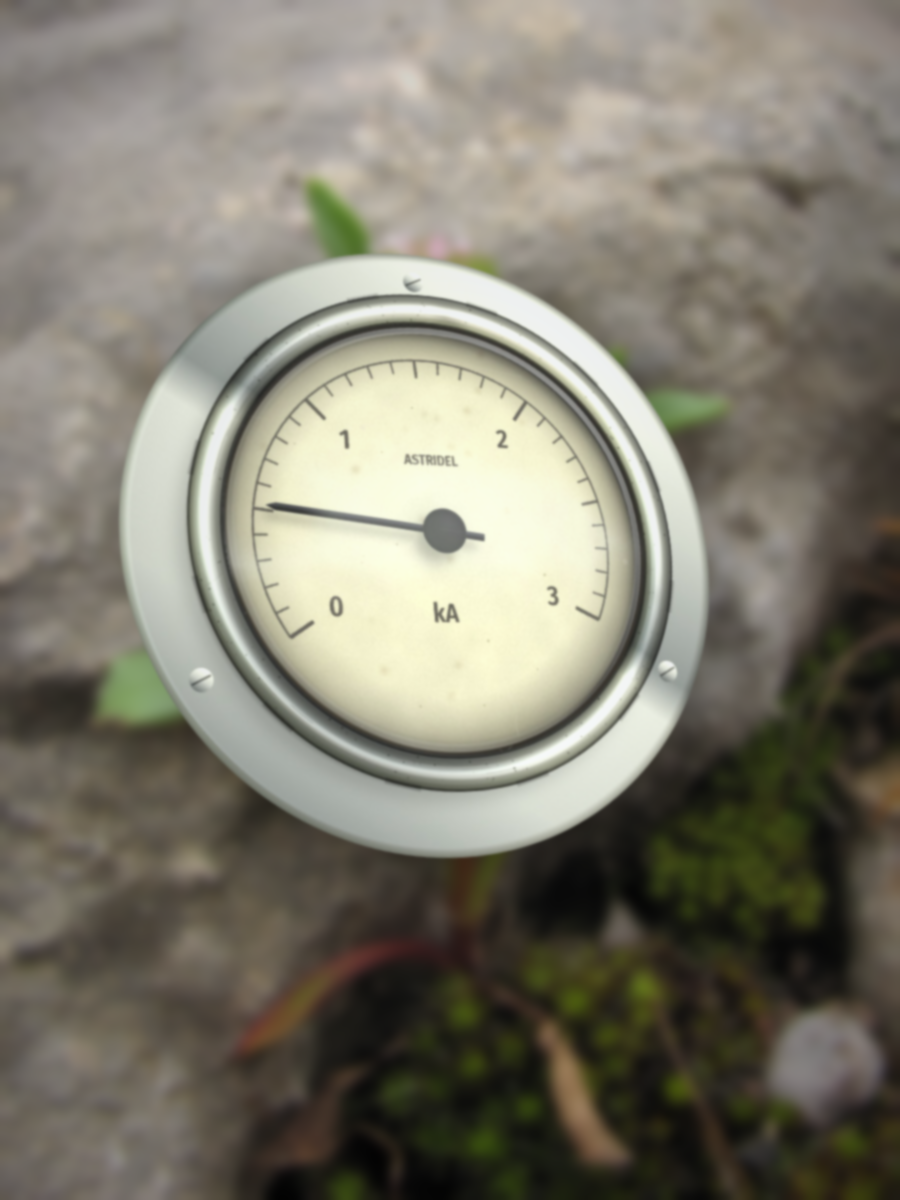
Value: value=0.5 unit=kA
